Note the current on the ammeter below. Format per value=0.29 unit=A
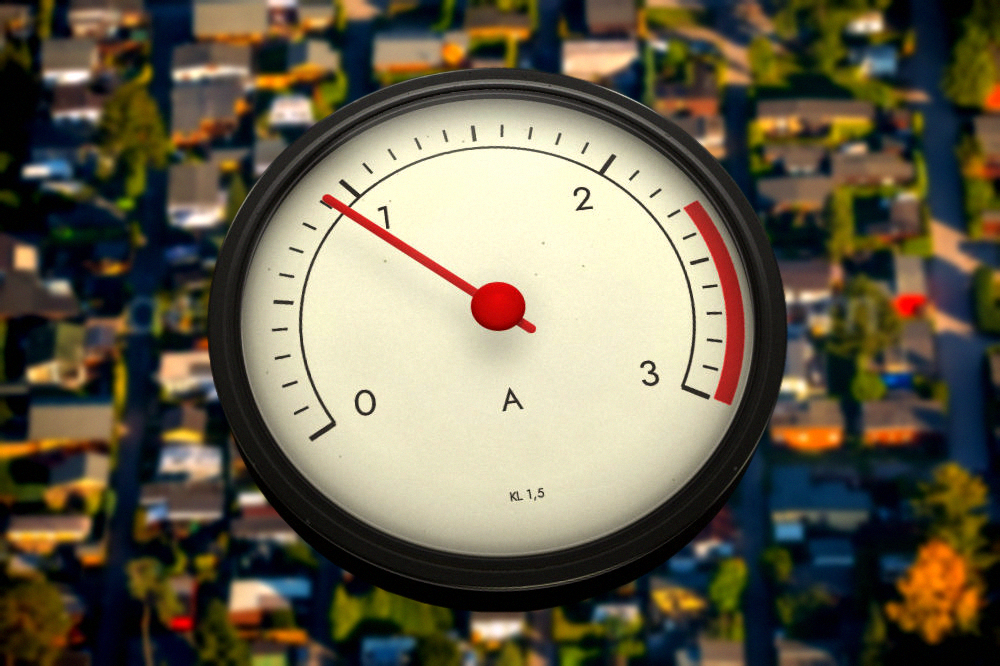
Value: value=0.9 unit=A
